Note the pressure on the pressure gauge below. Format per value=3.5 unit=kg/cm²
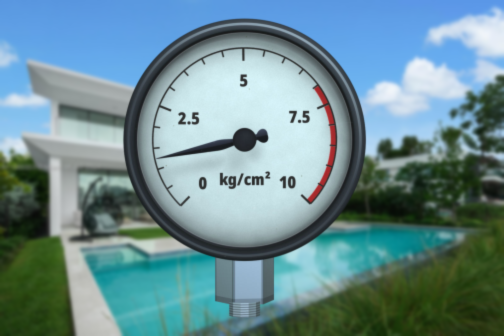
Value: value=1.25 unit=kg/cm²
